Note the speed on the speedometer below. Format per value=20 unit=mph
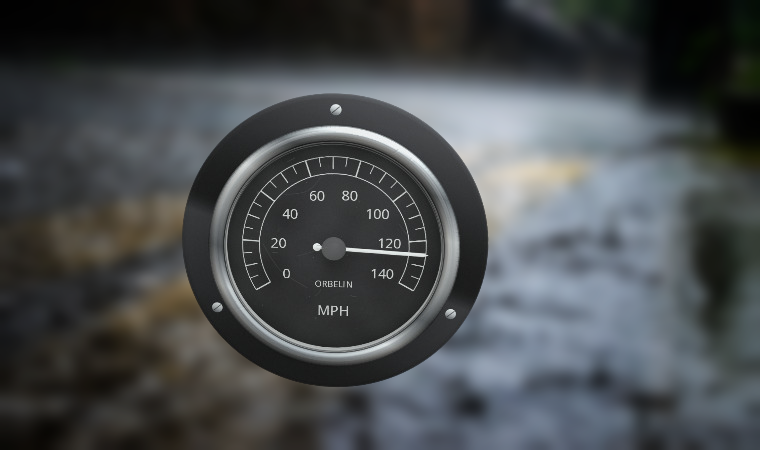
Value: value=125 unit=mph
